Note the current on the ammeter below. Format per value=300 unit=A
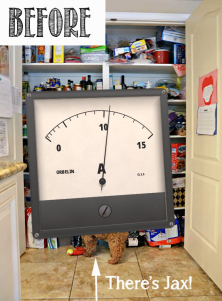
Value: value=10.5 unit=A
